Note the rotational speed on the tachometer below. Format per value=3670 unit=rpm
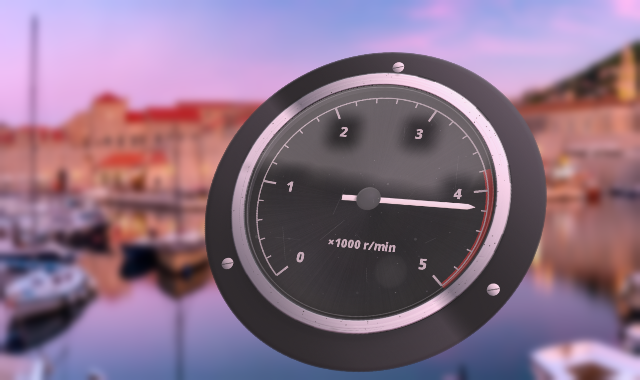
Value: value=4200 unit=rpm
